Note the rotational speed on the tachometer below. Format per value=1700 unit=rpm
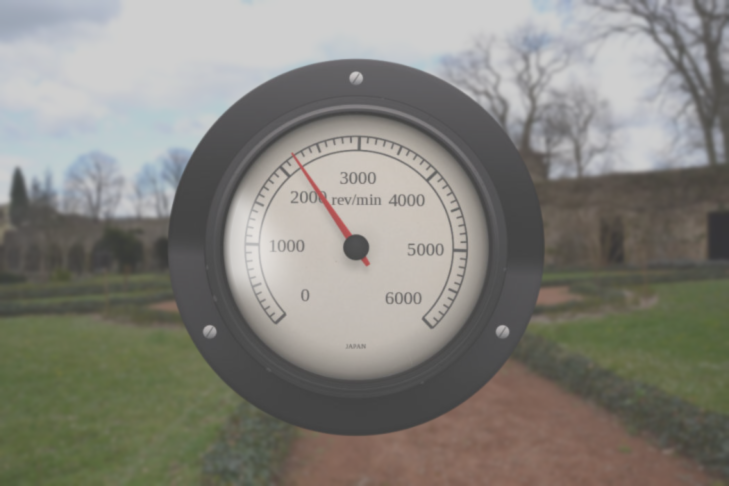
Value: value=2200 unit=rpm
